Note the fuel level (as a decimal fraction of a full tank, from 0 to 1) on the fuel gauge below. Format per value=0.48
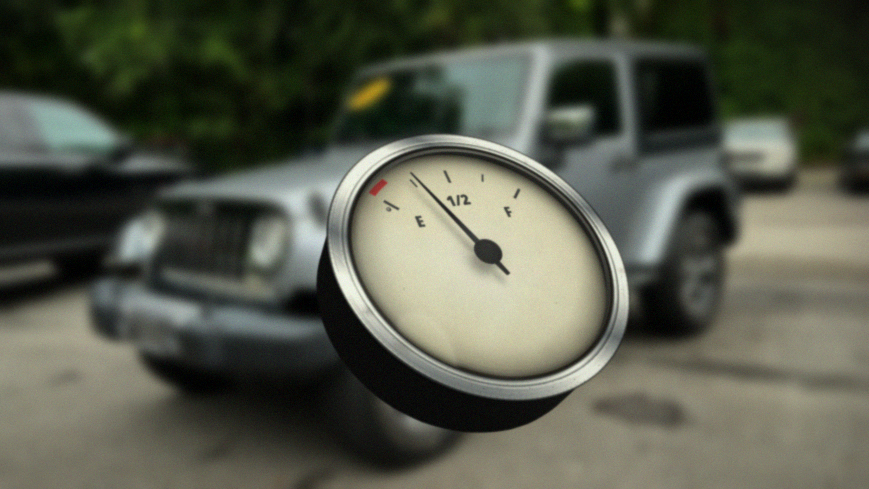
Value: value=0.25
